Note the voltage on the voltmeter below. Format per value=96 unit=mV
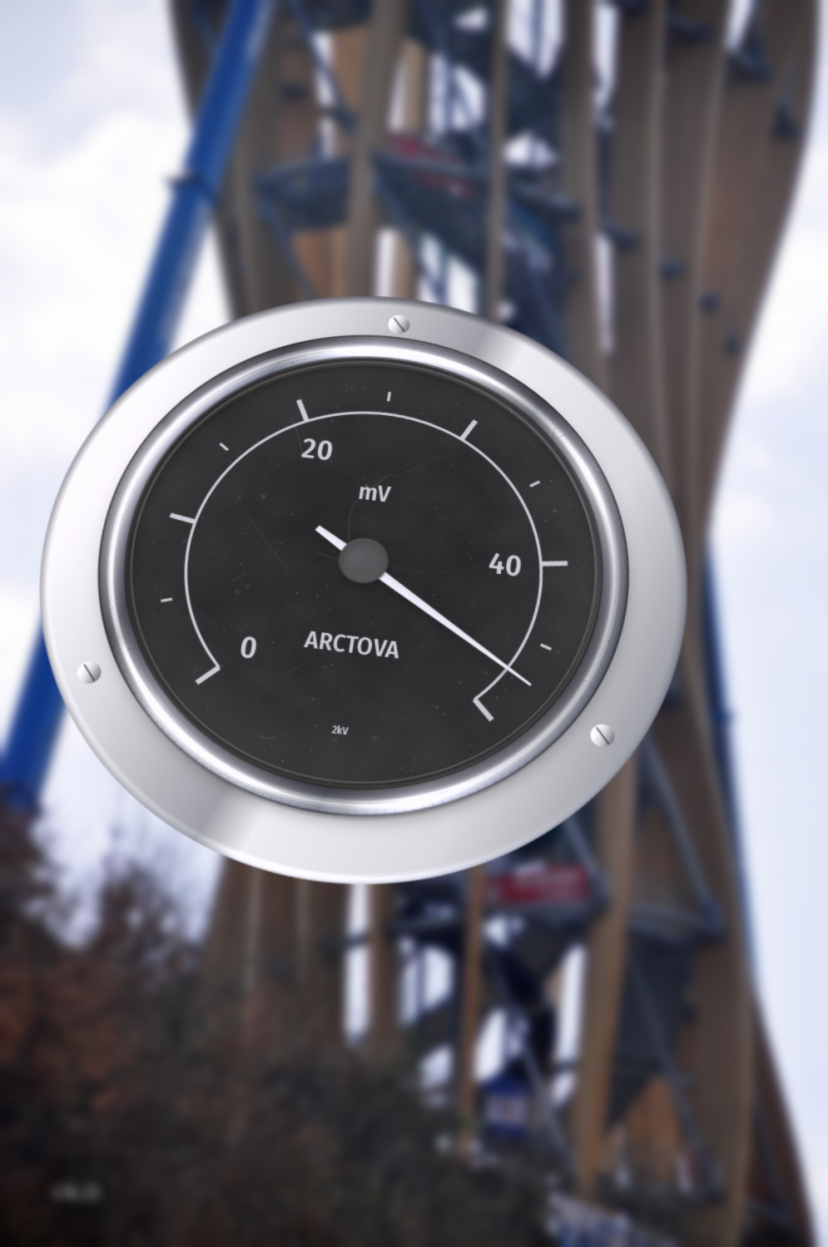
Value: value=47.5 unit=mV
